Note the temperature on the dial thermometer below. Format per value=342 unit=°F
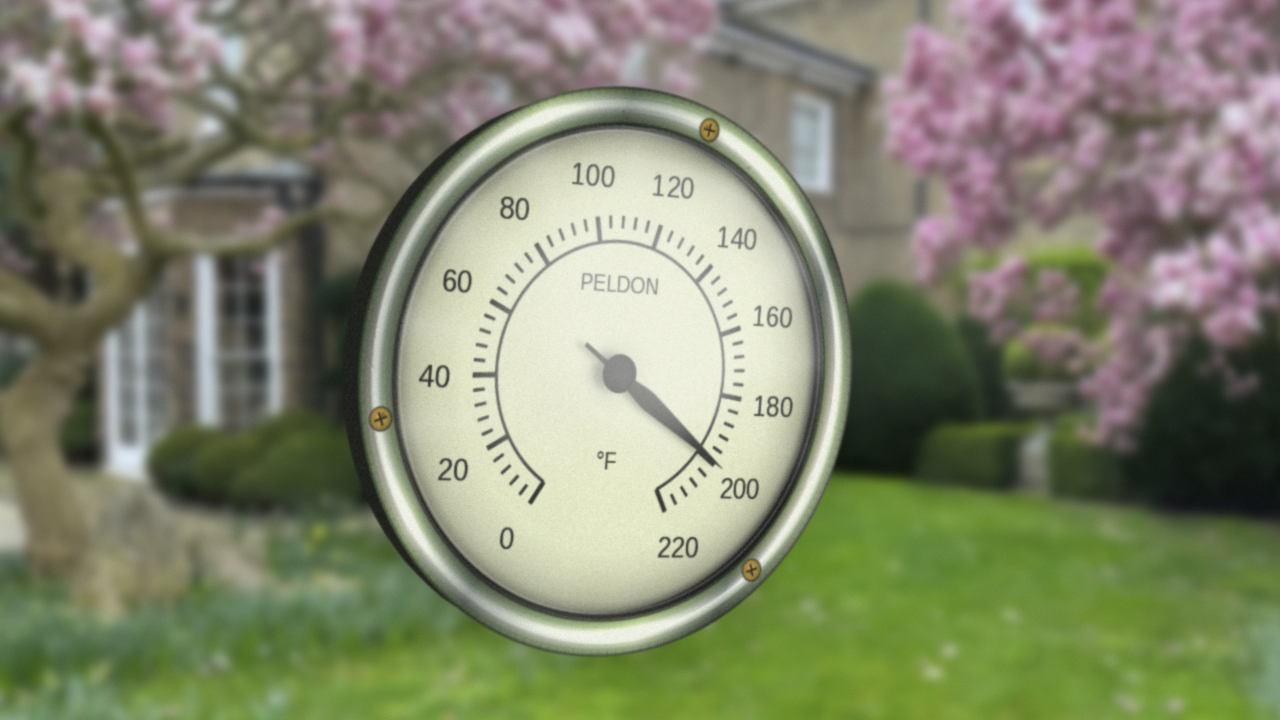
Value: value=200 unit=°F
